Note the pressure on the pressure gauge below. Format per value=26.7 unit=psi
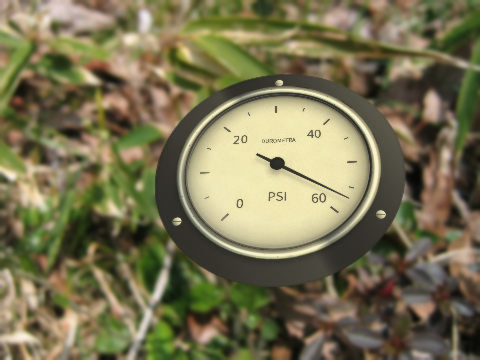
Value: value=57.5 unit=psi
